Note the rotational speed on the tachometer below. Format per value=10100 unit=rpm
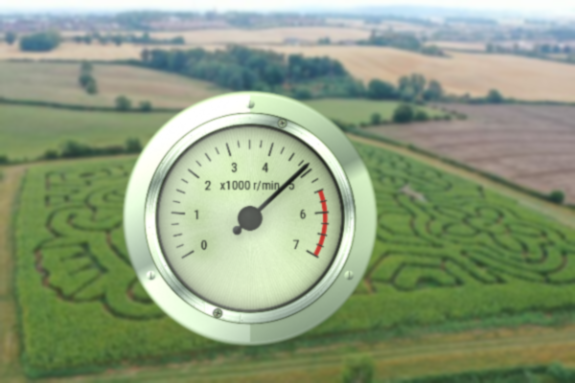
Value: value=4875 unit=rpm
